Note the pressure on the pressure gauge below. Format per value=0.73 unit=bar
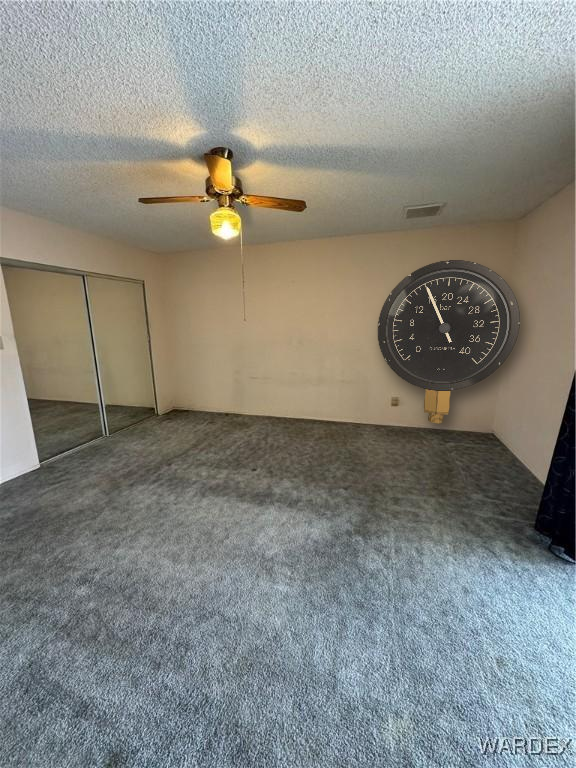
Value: value=16 unit=bar
